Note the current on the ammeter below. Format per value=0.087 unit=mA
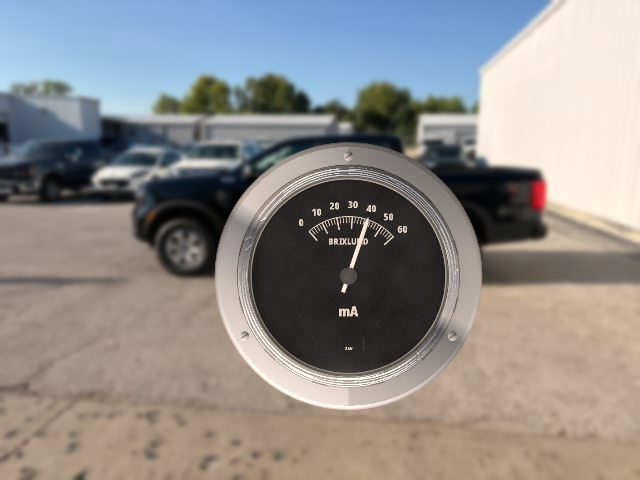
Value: value=40 unit=mA
